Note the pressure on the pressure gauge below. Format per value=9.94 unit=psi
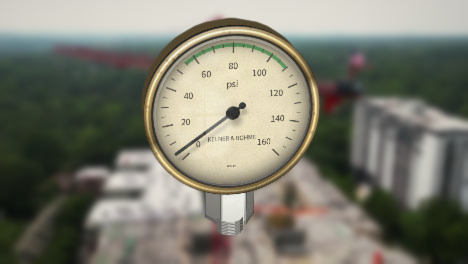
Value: value=5 unit=psi
